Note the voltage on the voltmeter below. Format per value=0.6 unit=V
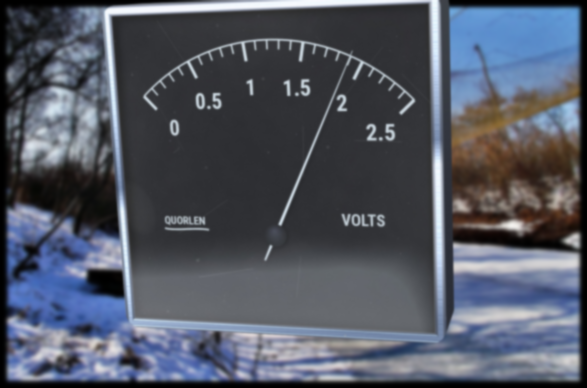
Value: value=1.9 unit=V
